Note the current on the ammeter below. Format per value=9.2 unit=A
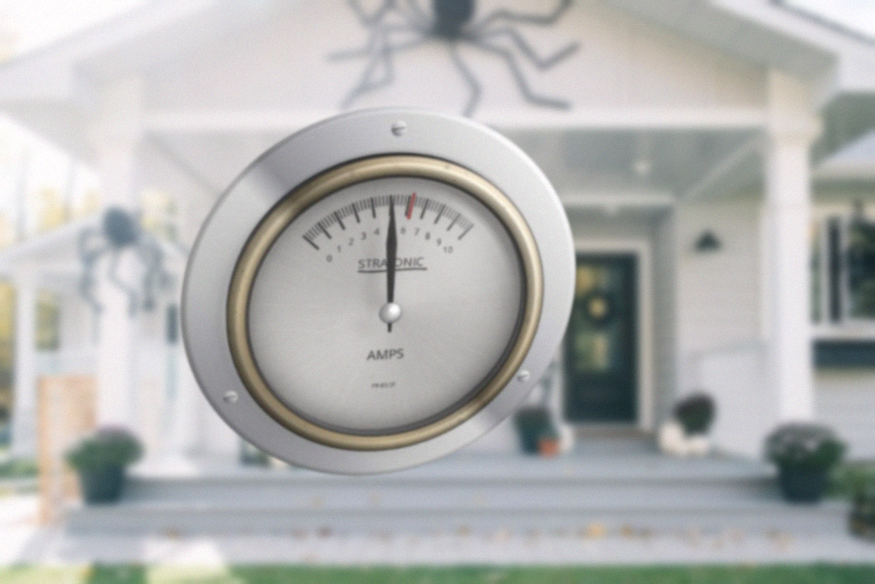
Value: value=5 unit=A
